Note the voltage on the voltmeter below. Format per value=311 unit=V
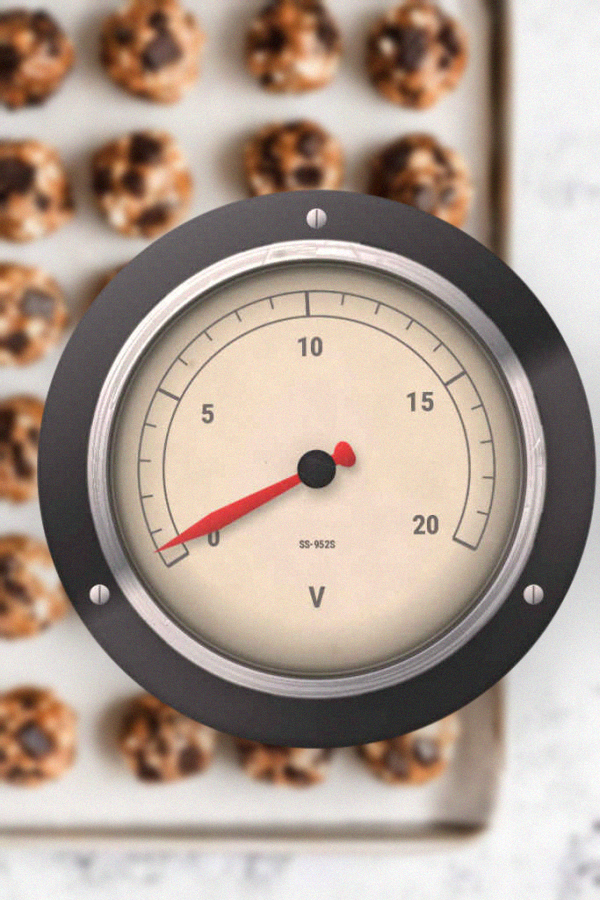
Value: value=0.5 unit=V
